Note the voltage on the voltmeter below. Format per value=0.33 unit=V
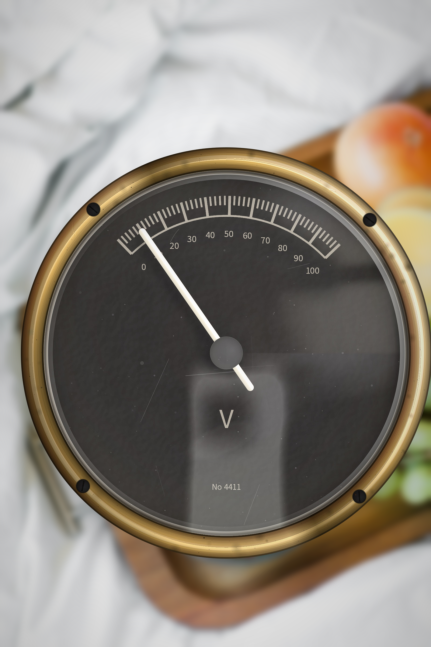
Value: value=10 unit=V
